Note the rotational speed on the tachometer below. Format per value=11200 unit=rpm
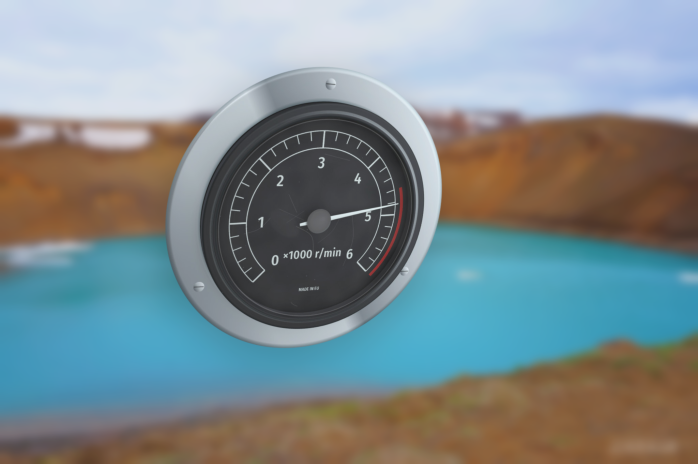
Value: value=4800 unit=rpm
